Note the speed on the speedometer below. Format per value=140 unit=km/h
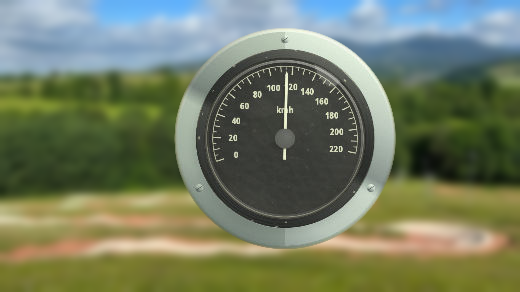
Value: value=115 unit=km/h
